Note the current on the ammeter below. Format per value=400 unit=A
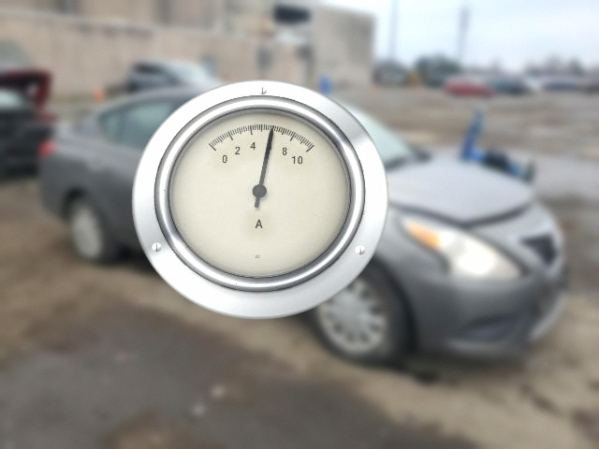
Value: value=6 unit=A
